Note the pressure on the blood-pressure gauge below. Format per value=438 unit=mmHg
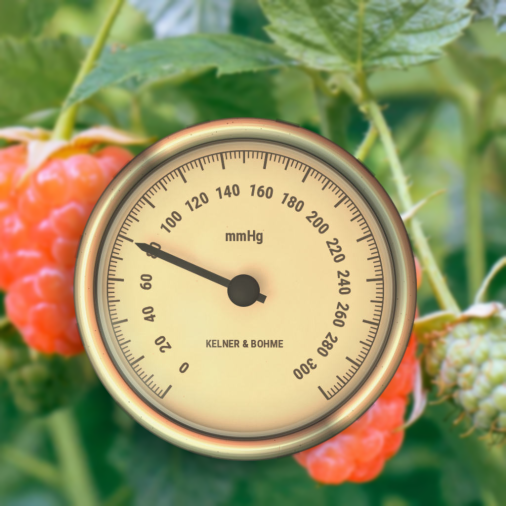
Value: value=80 unit=mmHg
